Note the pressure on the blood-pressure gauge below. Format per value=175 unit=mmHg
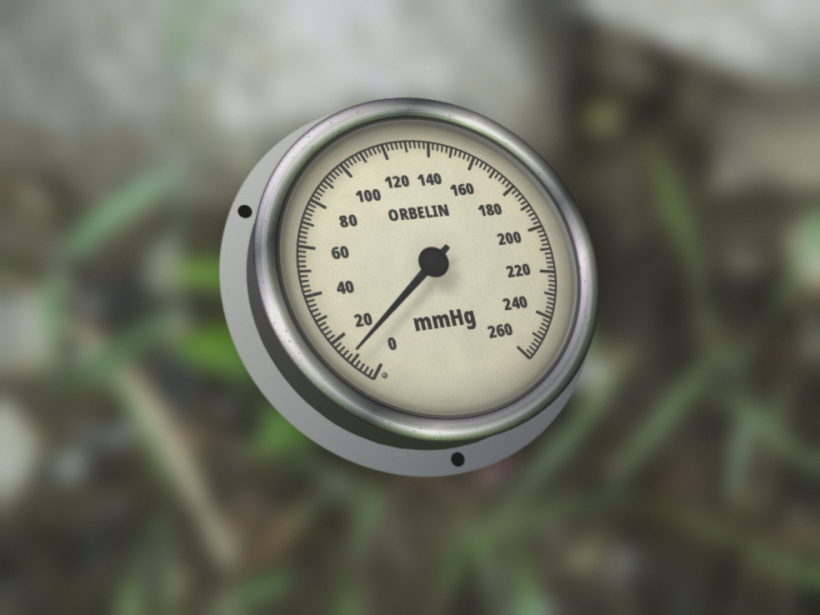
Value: value=12 unit=mmHg
